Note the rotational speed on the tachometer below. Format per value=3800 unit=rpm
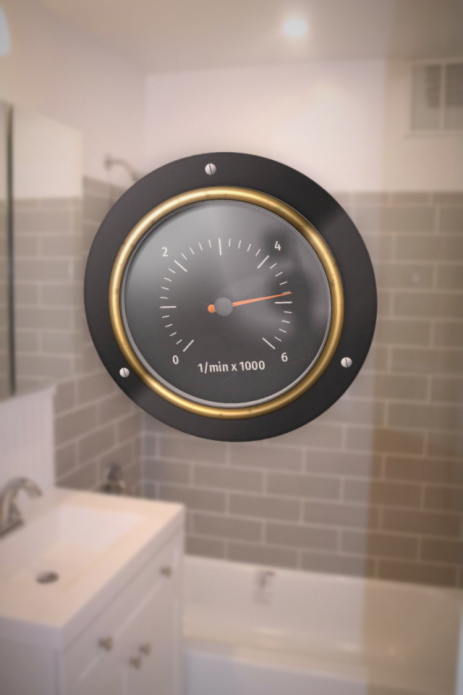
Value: value=4800 unit=rpm
